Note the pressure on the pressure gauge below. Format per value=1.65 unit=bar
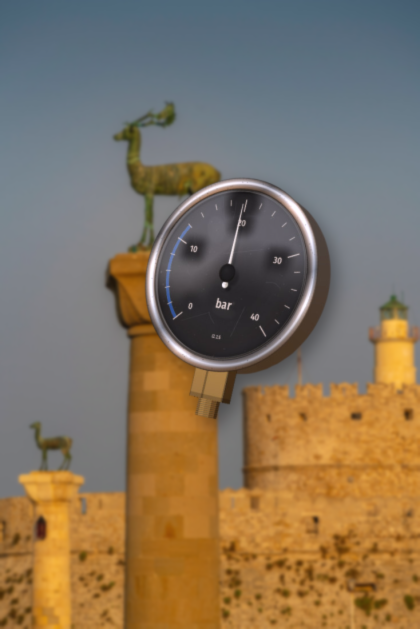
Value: value=20 unit=bar
